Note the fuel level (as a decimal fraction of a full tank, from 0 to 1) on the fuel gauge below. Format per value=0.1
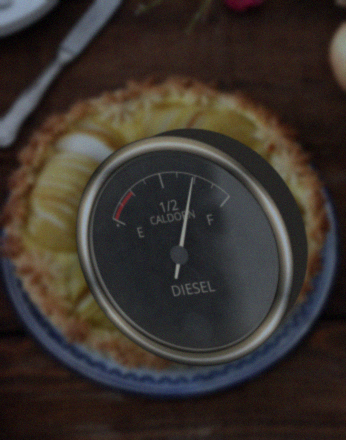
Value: value=0.75
